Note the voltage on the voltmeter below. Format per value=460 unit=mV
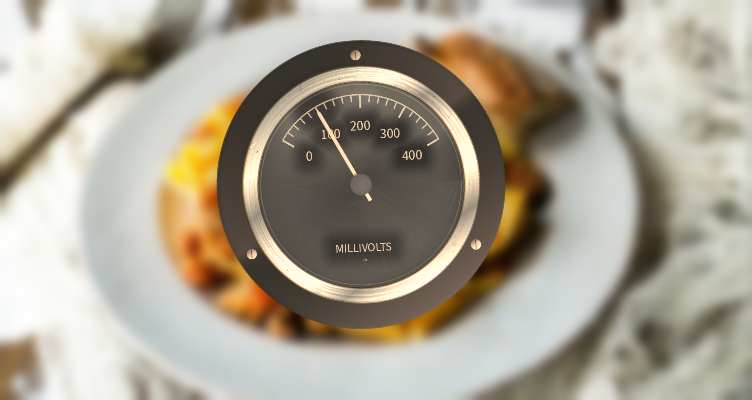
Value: value=100 unit=mV
